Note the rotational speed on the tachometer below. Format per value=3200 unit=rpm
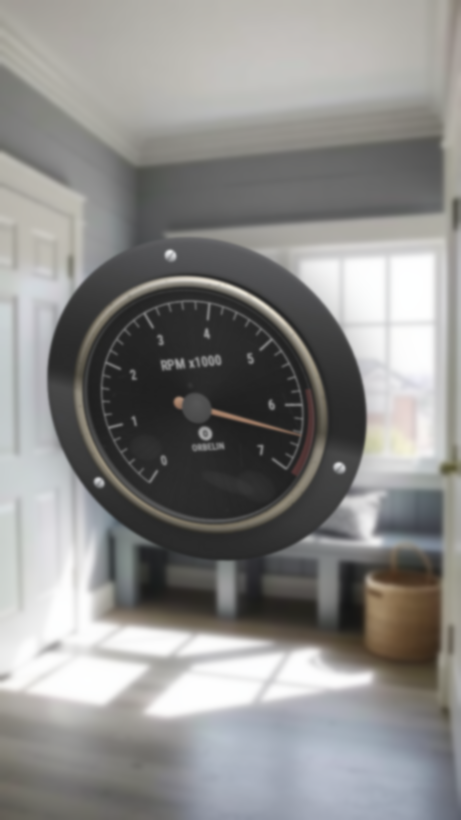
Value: value=6400 unit=rpm
